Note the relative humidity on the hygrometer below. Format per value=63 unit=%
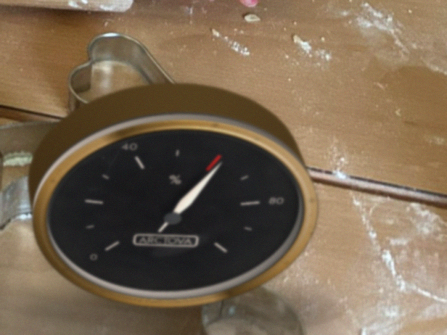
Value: value=60 unit=%
